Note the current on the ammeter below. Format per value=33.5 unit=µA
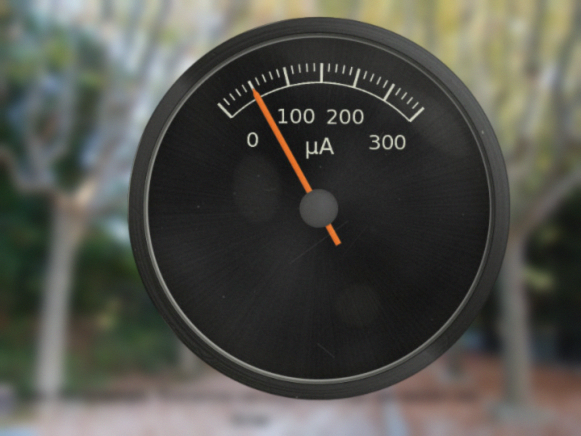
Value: value=50 unit=µA
